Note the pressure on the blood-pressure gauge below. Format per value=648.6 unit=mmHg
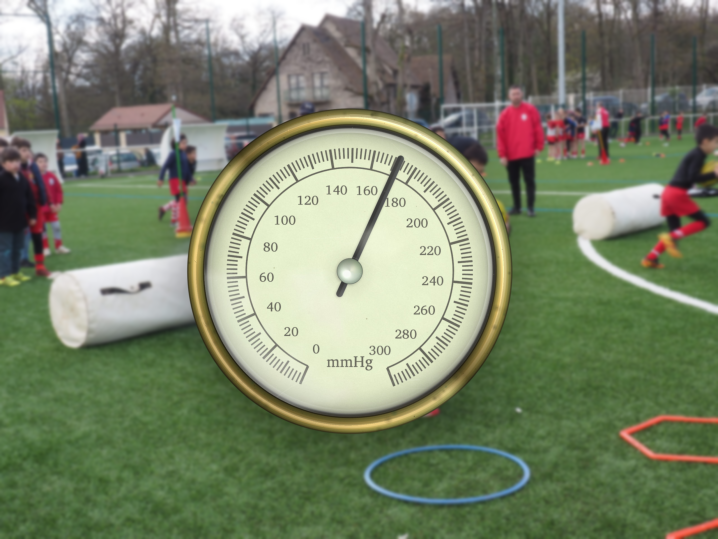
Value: value=172 unit=mmHg
